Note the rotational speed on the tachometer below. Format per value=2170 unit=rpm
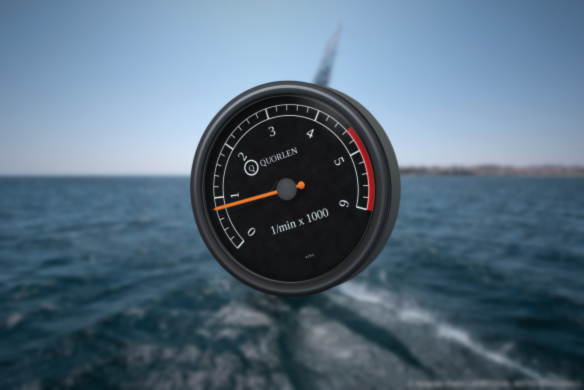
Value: value=800 unit=rpm
